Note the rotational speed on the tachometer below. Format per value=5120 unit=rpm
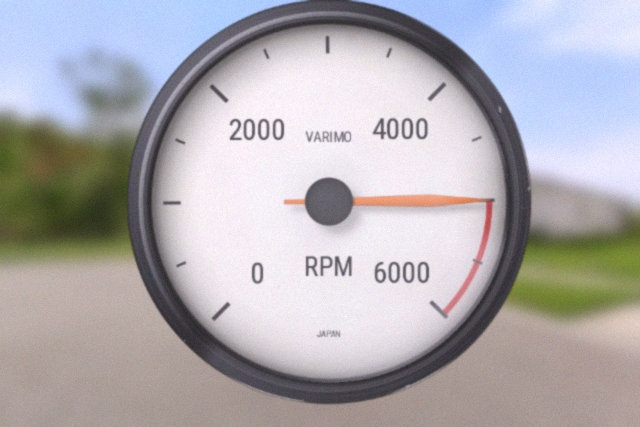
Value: value=5000 unit=rpm
